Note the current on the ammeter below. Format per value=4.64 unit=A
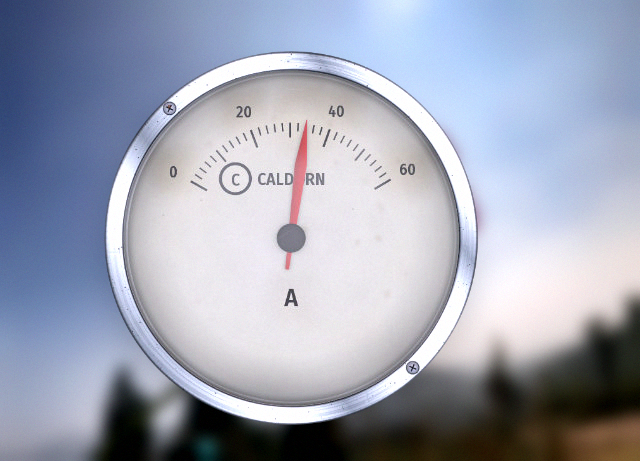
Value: value=34 unit=A
